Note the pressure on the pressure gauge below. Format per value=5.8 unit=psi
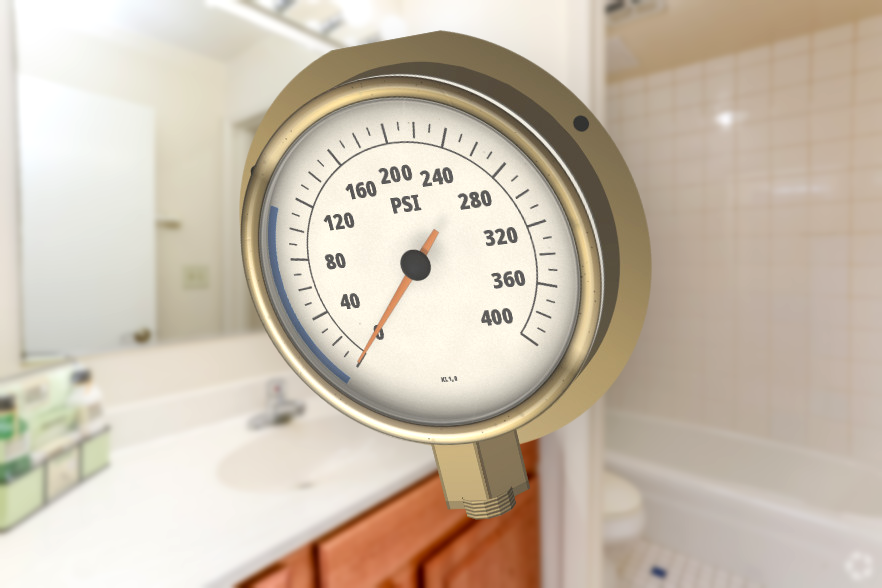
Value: value=0 unit=psi
